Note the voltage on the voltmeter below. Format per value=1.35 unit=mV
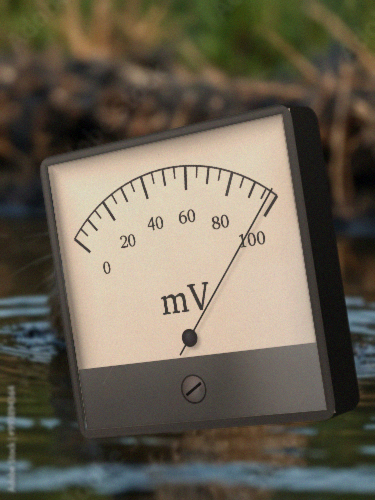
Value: value=97.5 unit=mV
